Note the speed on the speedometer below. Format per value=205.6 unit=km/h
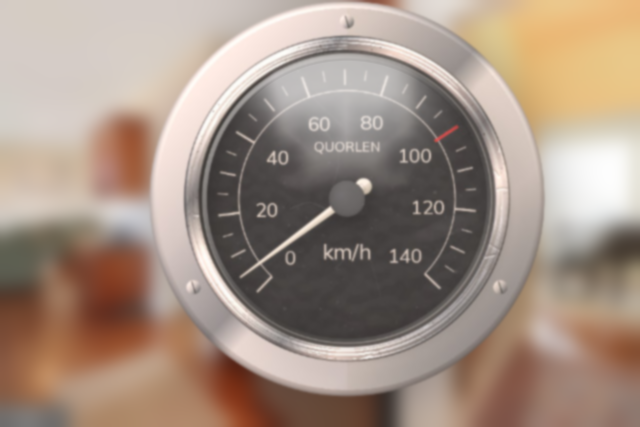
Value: value=5 unit=km/h
